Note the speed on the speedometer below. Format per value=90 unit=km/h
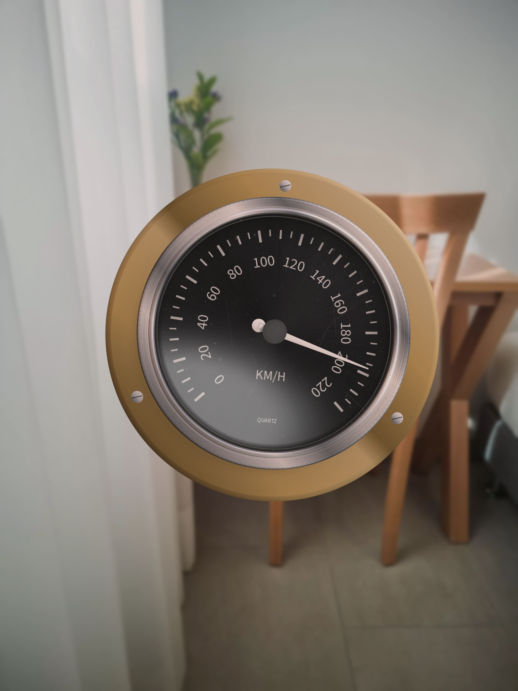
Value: value=197.5 unit=km/h
